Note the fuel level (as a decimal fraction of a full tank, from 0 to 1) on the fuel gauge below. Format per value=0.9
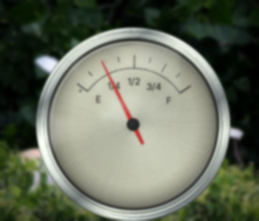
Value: value=0.25
